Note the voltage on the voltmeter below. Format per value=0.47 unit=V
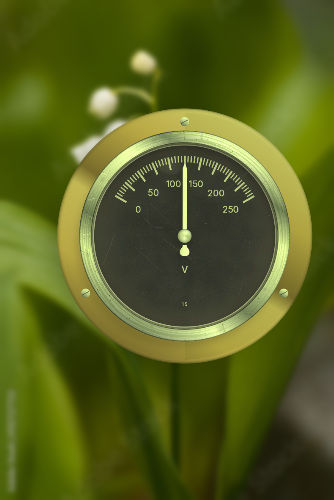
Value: value=125 unit=V
